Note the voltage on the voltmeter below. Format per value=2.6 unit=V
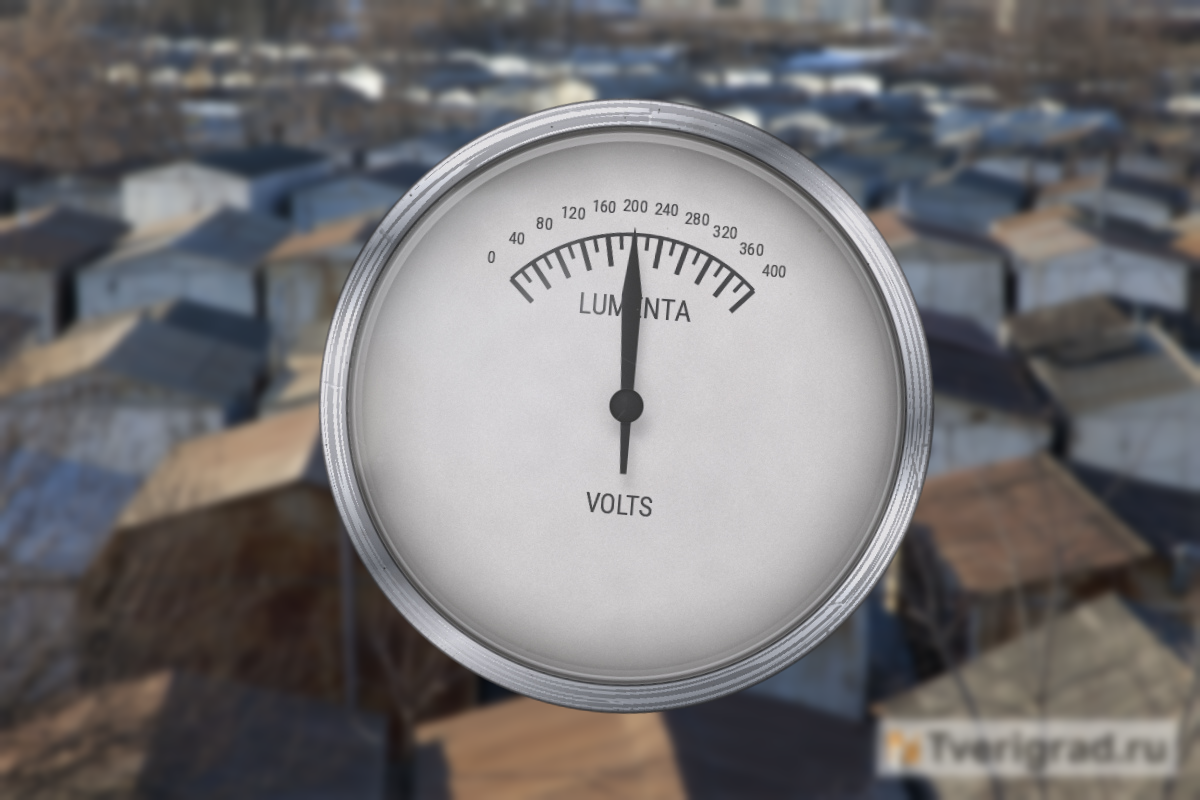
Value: value=200 unit=V
